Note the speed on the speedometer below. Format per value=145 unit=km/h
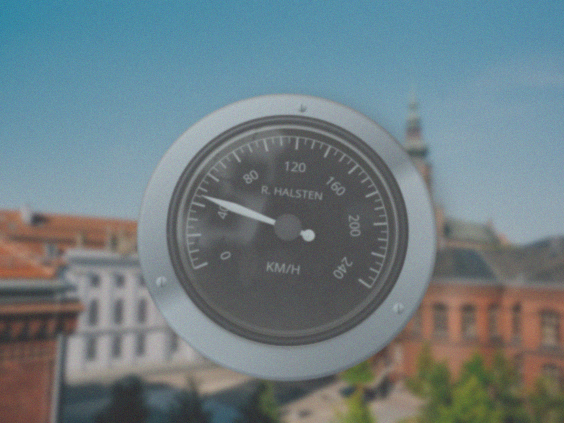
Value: value=45 unit=km/h
